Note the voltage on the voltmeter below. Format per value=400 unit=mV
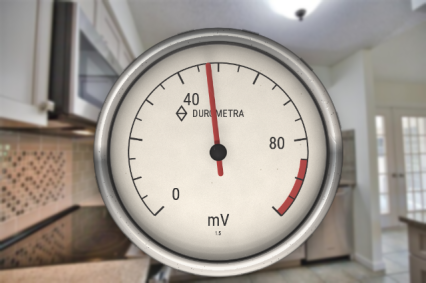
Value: value=47.5 unit=mV
